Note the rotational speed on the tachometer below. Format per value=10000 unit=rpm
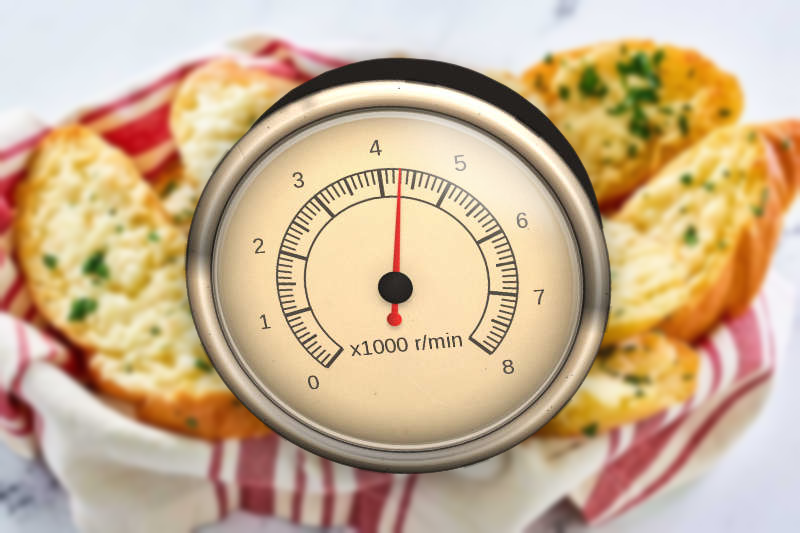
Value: value=4300 unit=rpm
